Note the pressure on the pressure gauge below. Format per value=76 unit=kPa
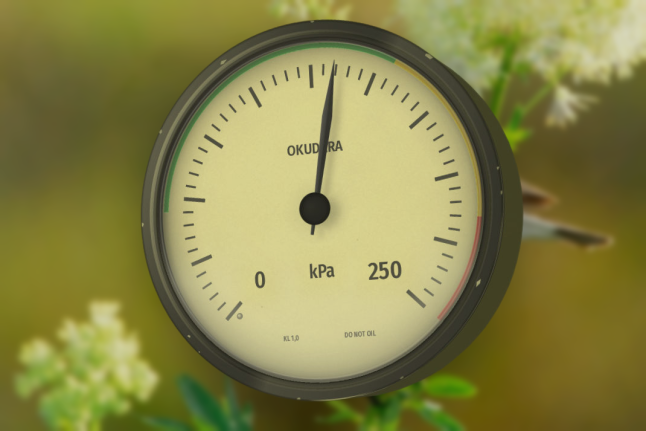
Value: value=135 unit=kPa
